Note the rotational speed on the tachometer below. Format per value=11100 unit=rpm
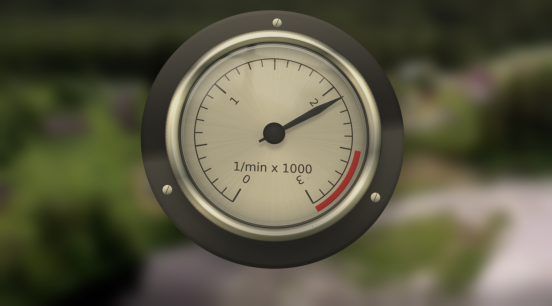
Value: value=2100 unit=rpm
